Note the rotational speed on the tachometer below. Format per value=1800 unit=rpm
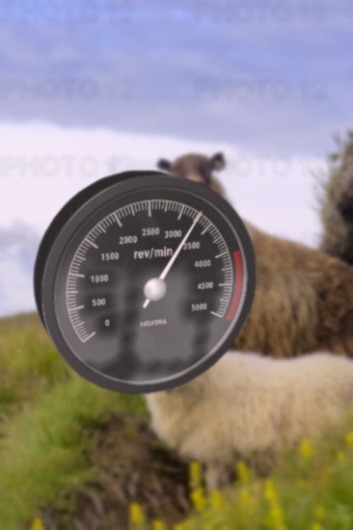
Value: value=3250 unit=rpm
